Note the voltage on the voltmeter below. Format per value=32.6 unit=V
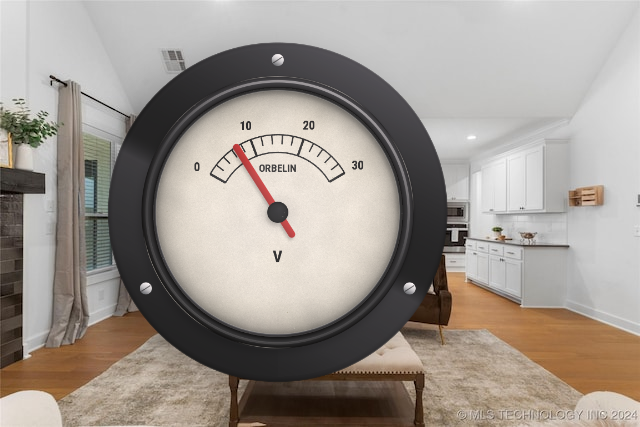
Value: value=7 unit=V
